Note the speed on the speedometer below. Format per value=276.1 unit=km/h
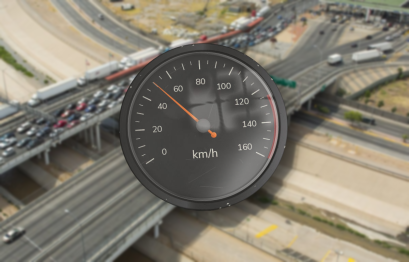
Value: value=50 unit=km/h
